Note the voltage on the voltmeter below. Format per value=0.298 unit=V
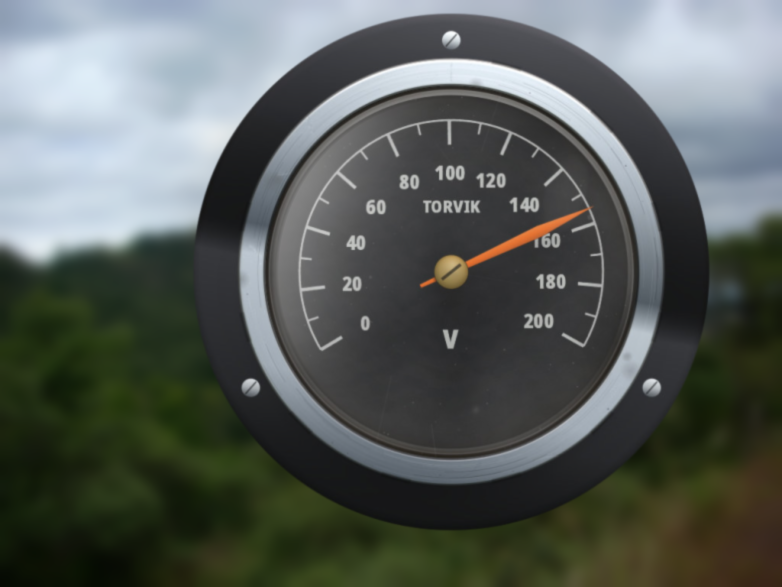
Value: value=155 unit=V
